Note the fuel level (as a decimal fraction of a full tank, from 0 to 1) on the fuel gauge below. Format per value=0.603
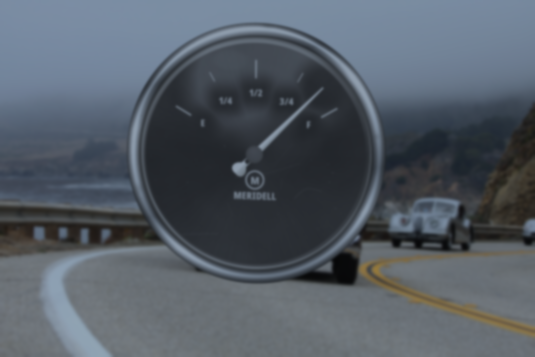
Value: value=0.875
